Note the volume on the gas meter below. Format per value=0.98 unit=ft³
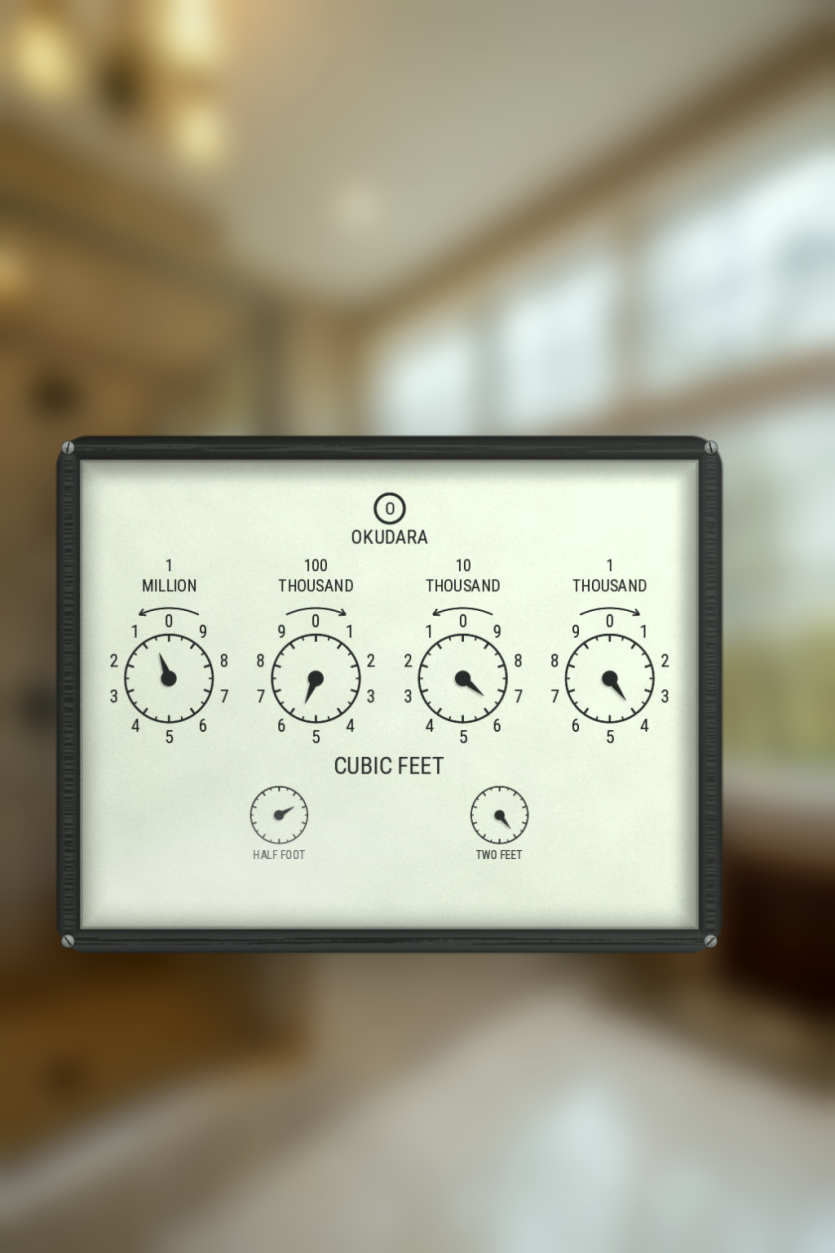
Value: value=56400 unit=ft³
